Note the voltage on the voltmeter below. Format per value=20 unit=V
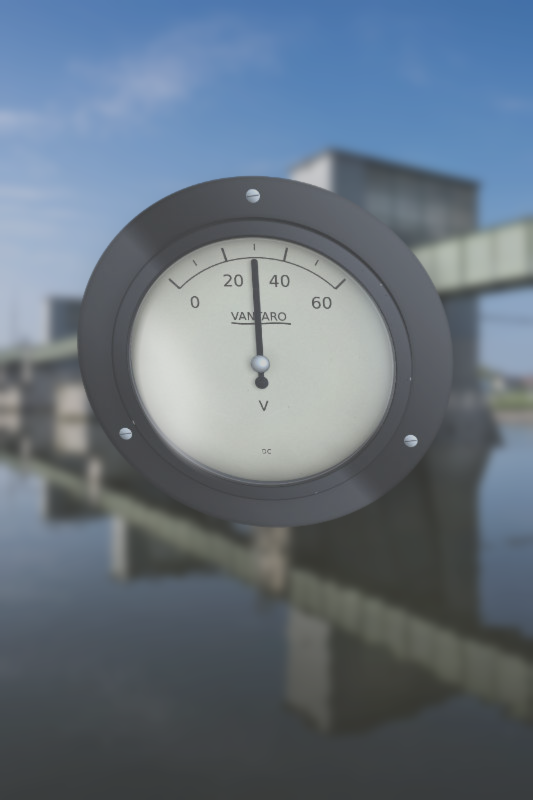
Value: value=30 unit=V
